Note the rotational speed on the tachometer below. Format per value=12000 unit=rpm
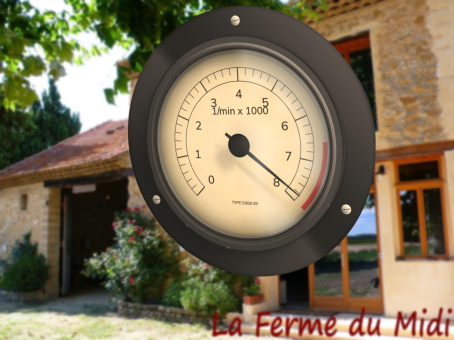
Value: value=7800 unit=rpm
